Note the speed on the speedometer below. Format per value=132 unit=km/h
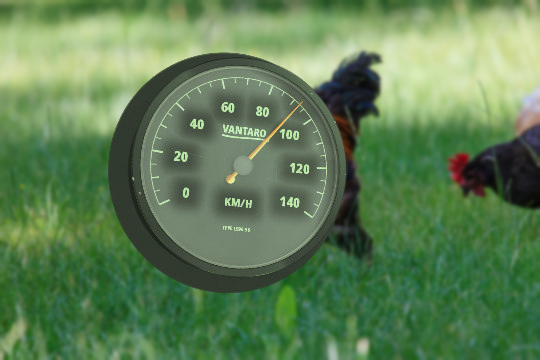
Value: value=92.5 unit=km/h
